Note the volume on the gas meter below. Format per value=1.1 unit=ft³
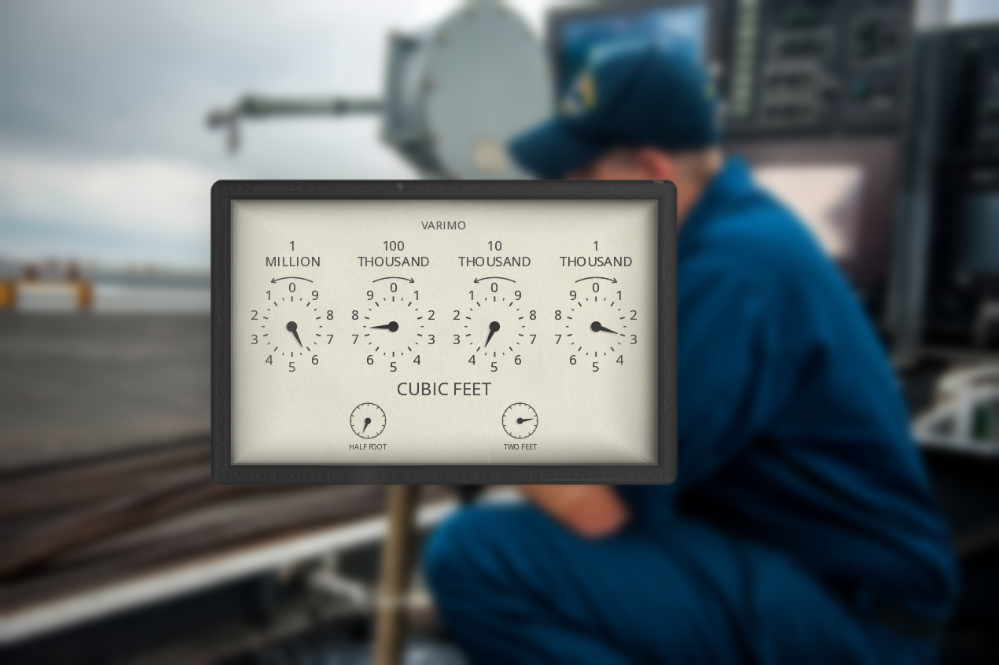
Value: value=574300 unit=ft³
